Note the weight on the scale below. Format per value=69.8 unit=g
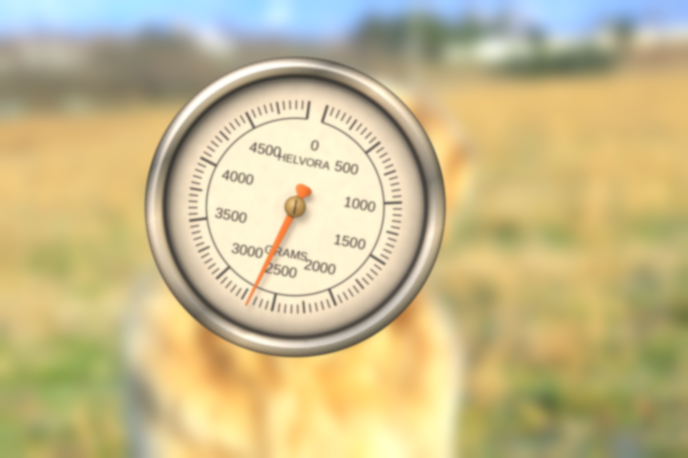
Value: value=2700 unit=g
